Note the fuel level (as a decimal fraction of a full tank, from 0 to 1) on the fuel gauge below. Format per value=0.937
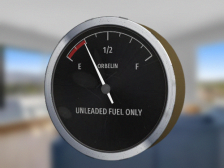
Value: value=0.25
